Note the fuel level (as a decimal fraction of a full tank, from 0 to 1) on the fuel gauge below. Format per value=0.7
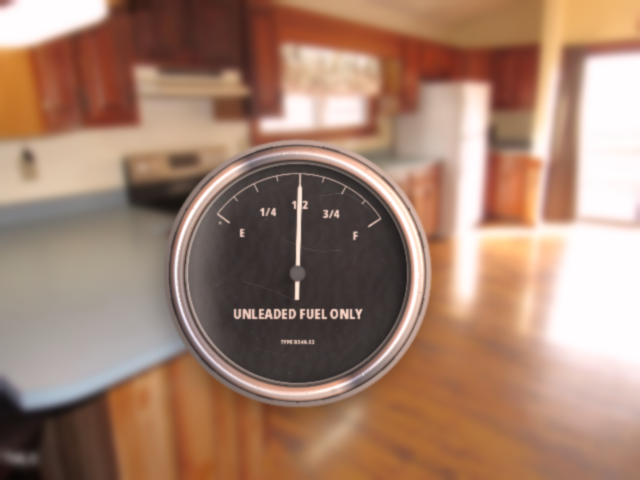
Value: value=0.5
